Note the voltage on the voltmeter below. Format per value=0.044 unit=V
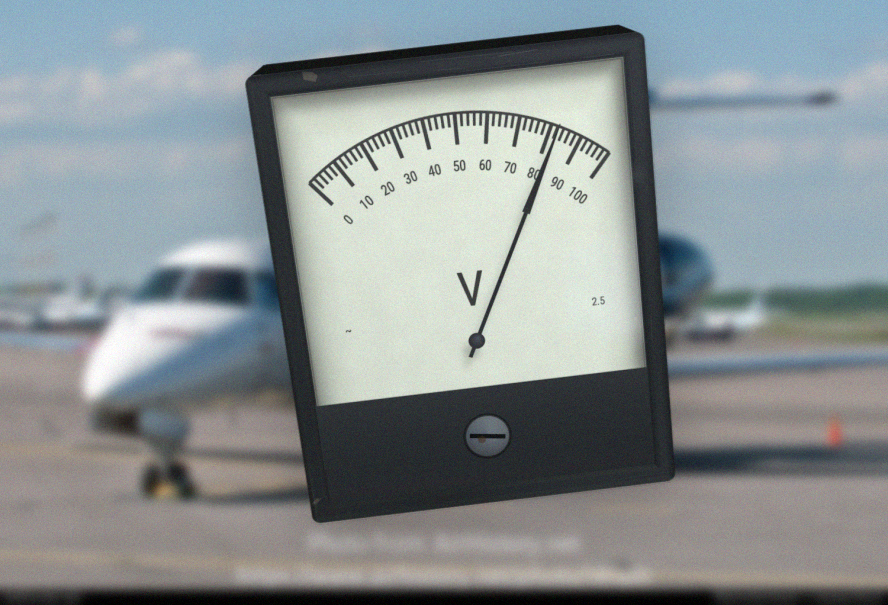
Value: value=82 unit=V
